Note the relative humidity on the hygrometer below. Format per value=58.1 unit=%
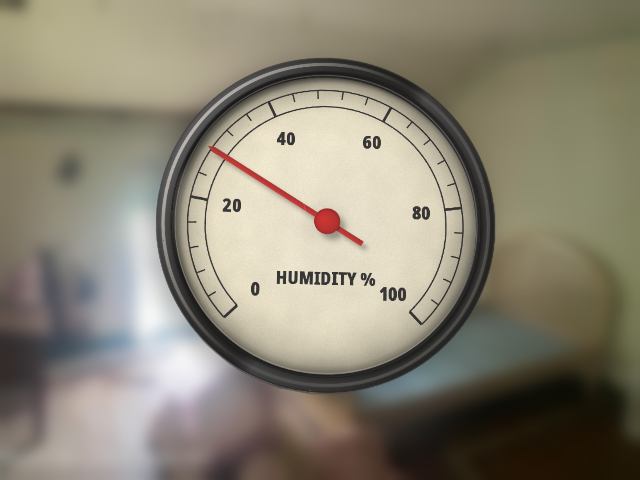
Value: value=28 unit=%
